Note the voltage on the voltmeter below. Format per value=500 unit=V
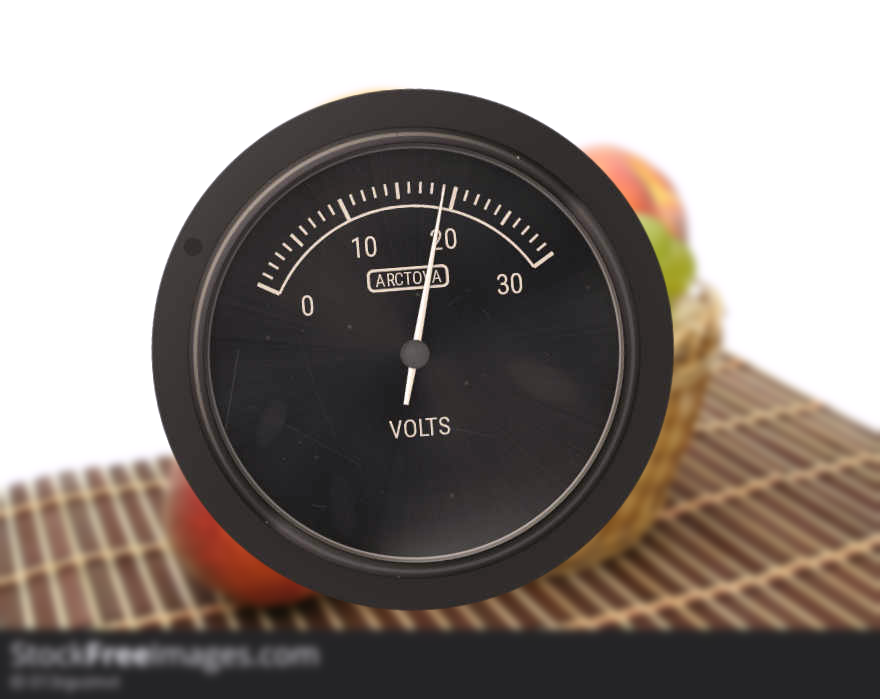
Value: value=19 unit=V
